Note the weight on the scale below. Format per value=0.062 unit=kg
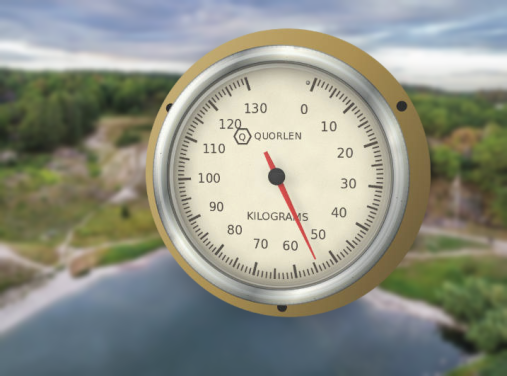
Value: value=54 unit=kg
